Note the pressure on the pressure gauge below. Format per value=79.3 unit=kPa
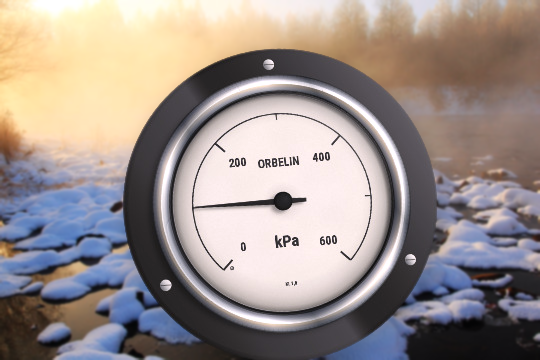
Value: value=100 unit=kPa
